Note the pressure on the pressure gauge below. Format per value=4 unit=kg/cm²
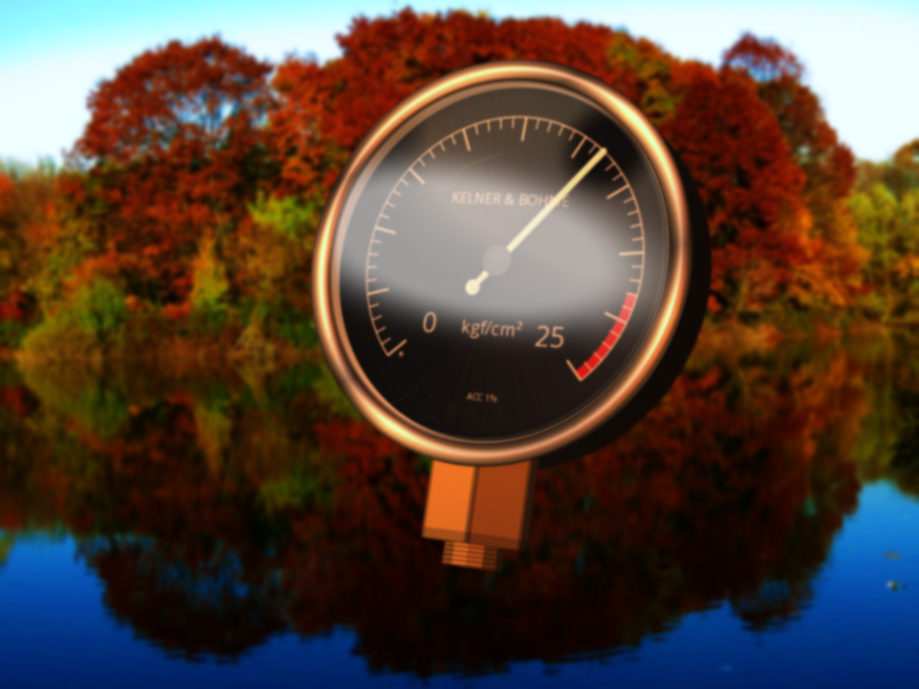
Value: value=16 unit=kg/cm²
